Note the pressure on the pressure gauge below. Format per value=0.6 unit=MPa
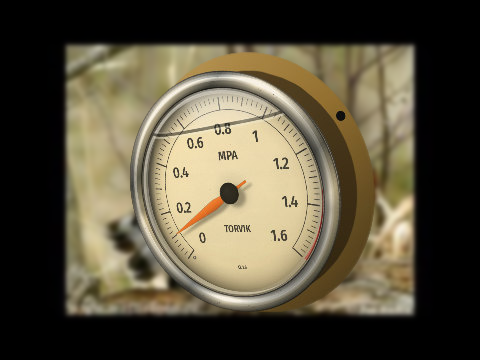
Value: value=0.1 unit=MPa
